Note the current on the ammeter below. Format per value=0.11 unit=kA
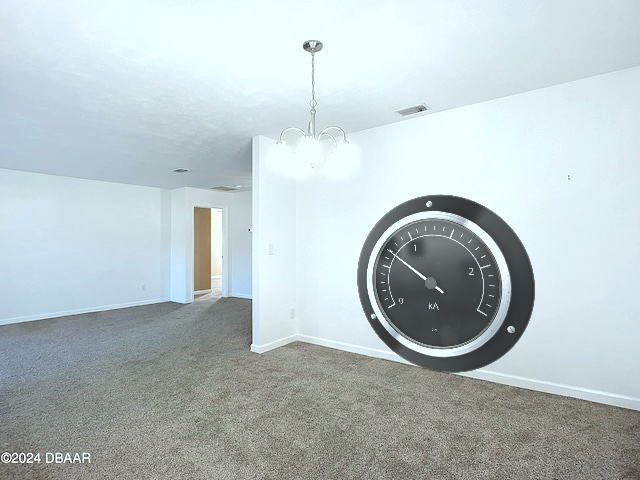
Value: value=0.7 unit=kA
